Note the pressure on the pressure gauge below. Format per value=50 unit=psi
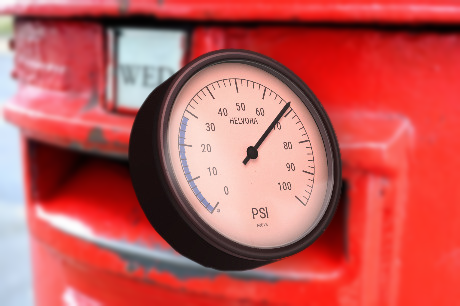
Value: value=68 unit=psi
